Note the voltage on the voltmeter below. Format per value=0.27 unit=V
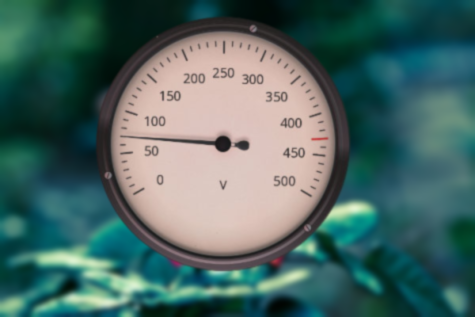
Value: value=70 unit=V
